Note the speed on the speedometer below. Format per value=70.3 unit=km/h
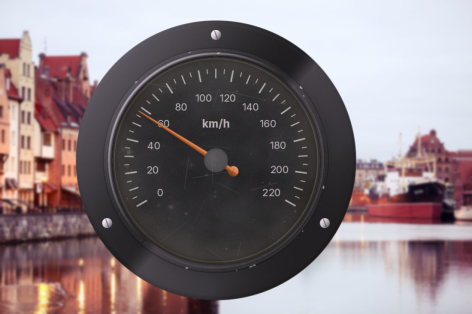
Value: value=57.5 unit=km/h
